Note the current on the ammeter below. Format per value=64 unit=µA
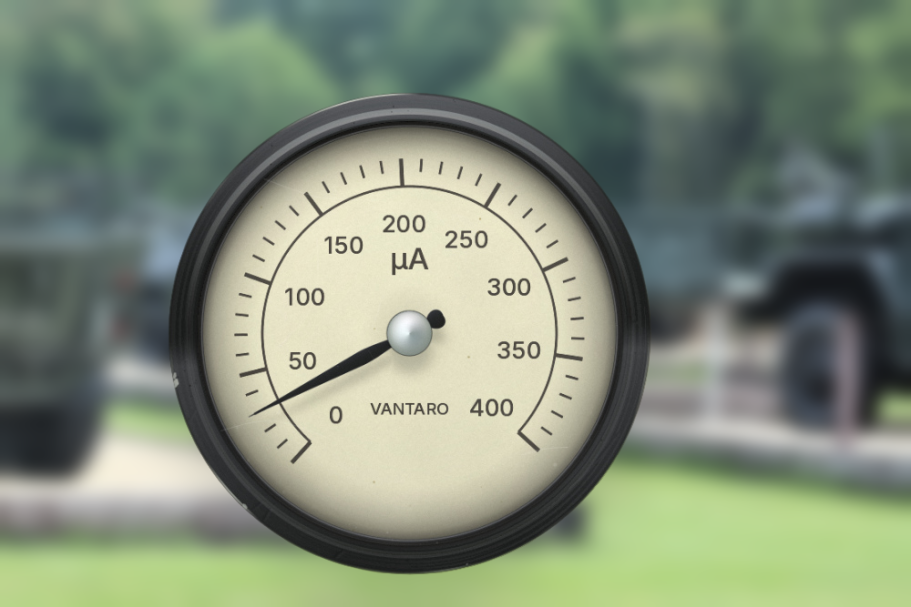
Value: value=30 unit=µA
